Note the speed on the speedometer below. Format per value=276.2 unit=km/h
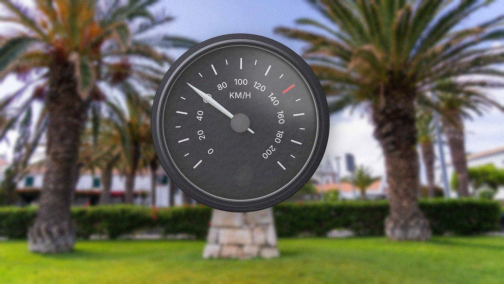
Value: value=60 unit=km/h
